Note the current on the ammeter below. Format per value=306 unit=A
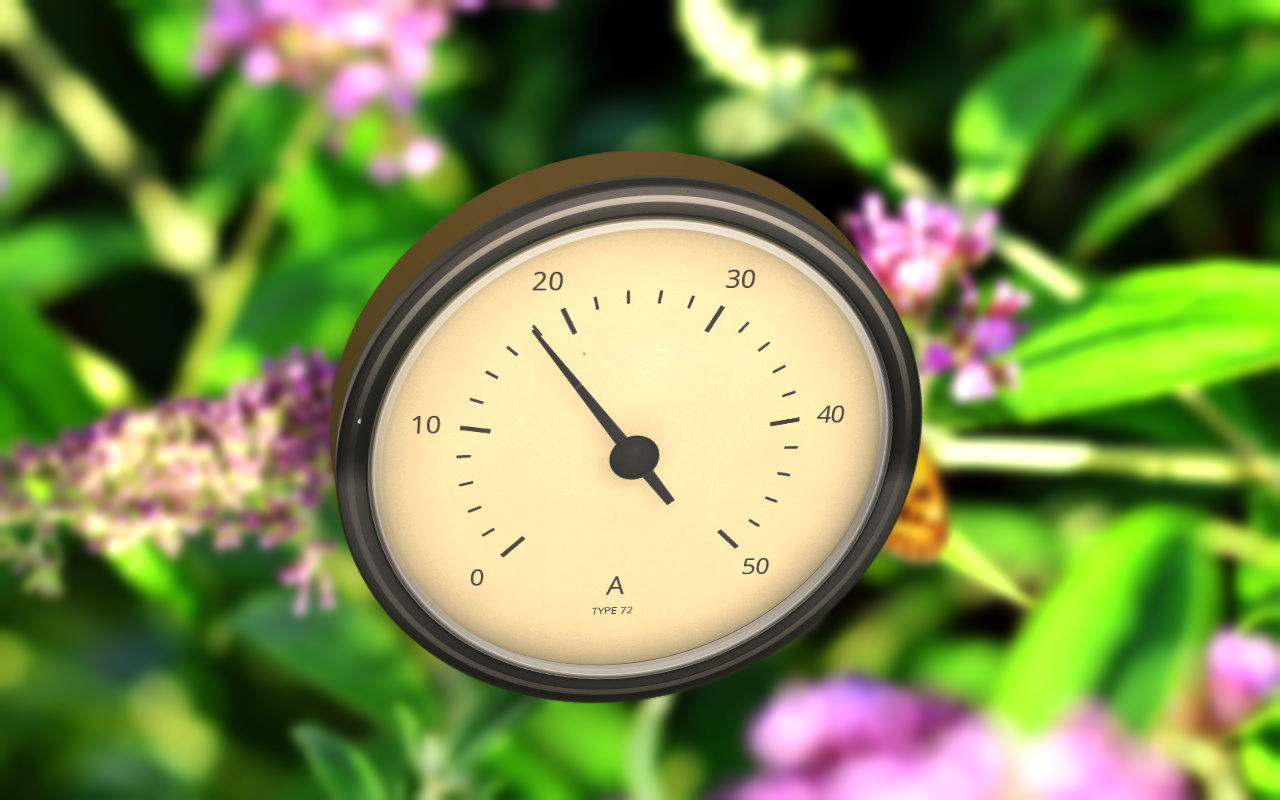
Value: value=18 unit=A
